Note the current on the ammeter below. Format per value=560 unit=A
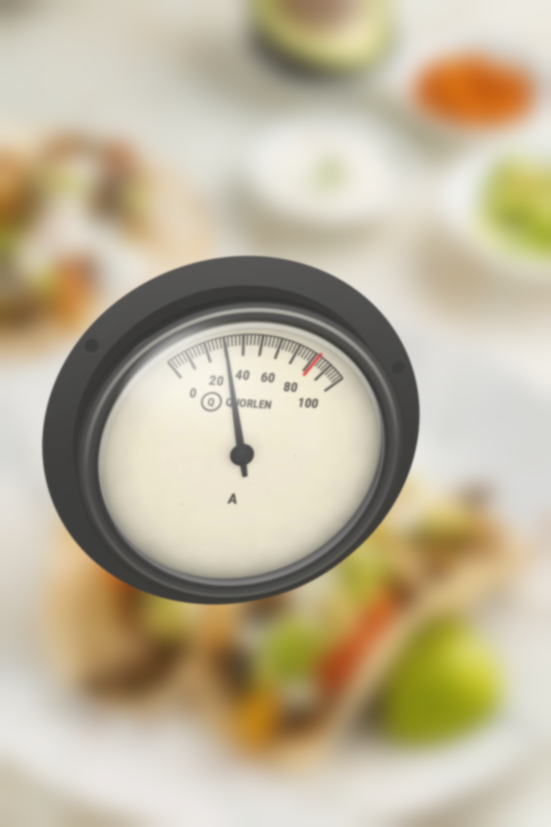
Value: value=30 unit=A
